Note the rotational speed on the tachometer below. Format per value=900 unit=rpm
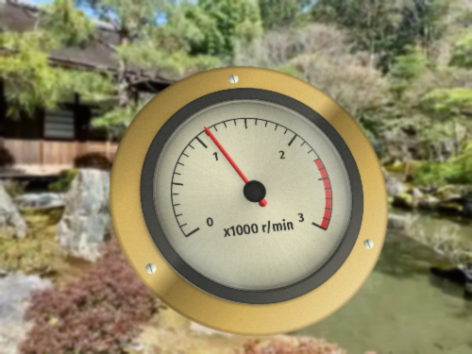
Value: value=1100 unit=rpm
